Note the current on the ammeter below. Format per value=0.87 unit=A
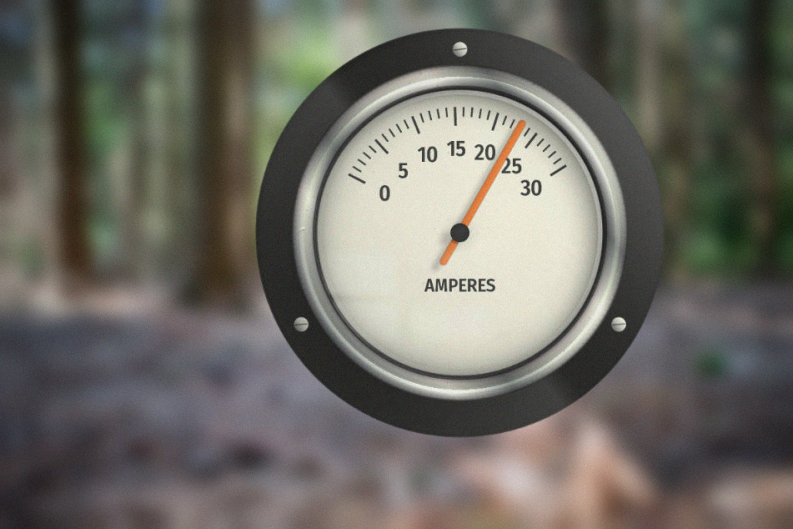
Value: value=23 unit=A
